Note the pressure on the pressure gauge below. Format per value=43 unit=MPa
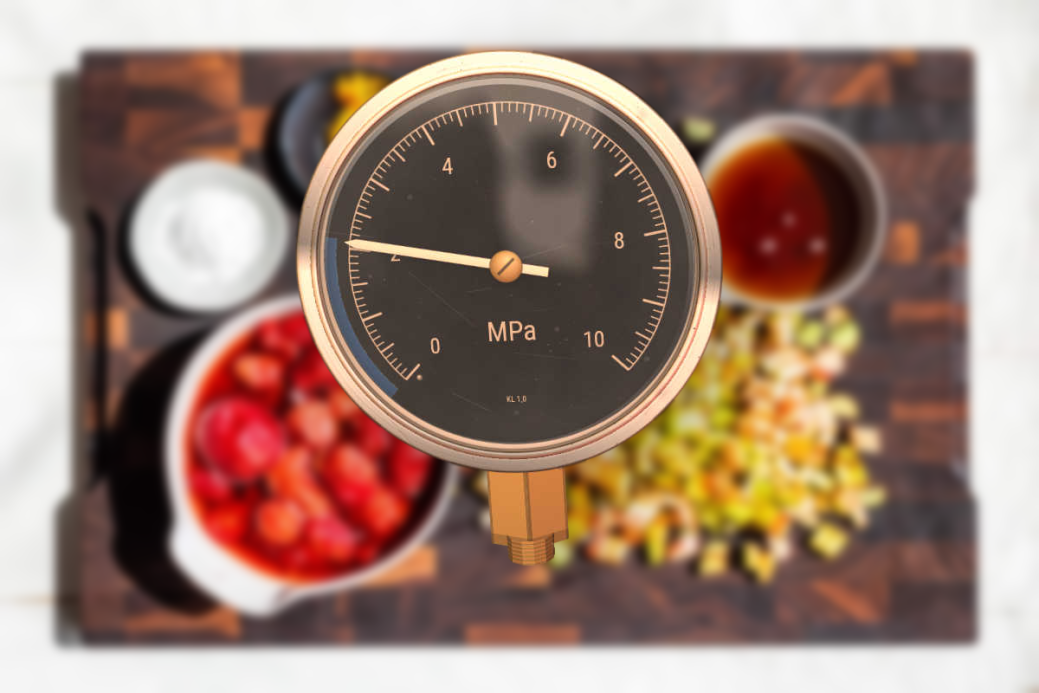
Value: value=2.1 unit=MPa
